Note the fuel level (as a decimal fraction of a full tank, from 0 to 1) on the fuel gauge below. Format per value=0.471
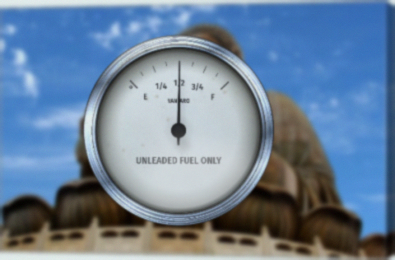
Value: value=0.5
